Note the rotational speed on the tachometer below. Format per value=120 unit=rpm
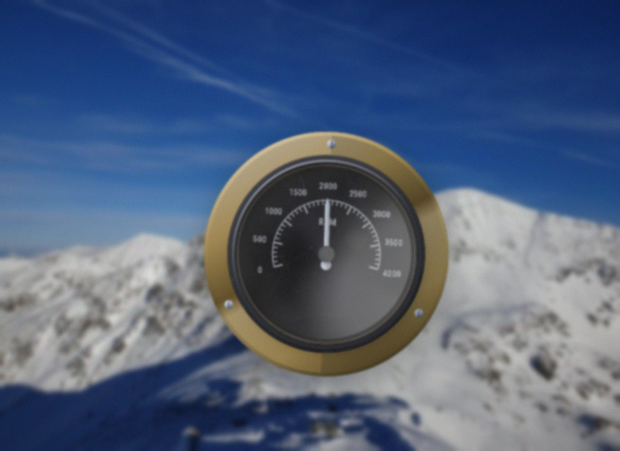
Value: value=2000 unit=rpm
